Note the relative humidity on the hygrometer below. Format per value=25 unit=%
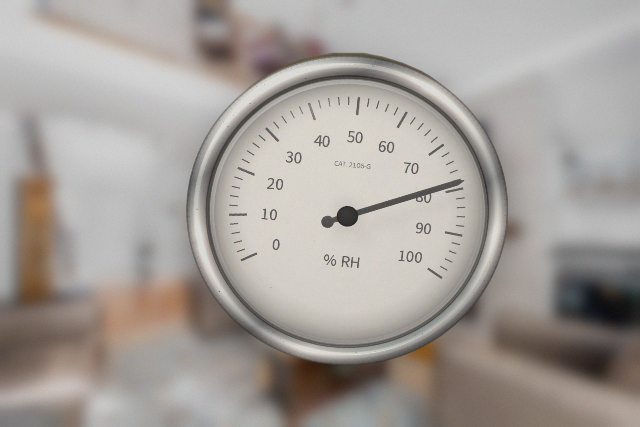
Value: value=78 unit=%
